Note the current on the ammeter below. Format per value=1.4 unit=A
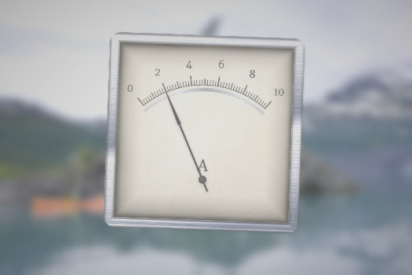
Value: value=2 unit=A
